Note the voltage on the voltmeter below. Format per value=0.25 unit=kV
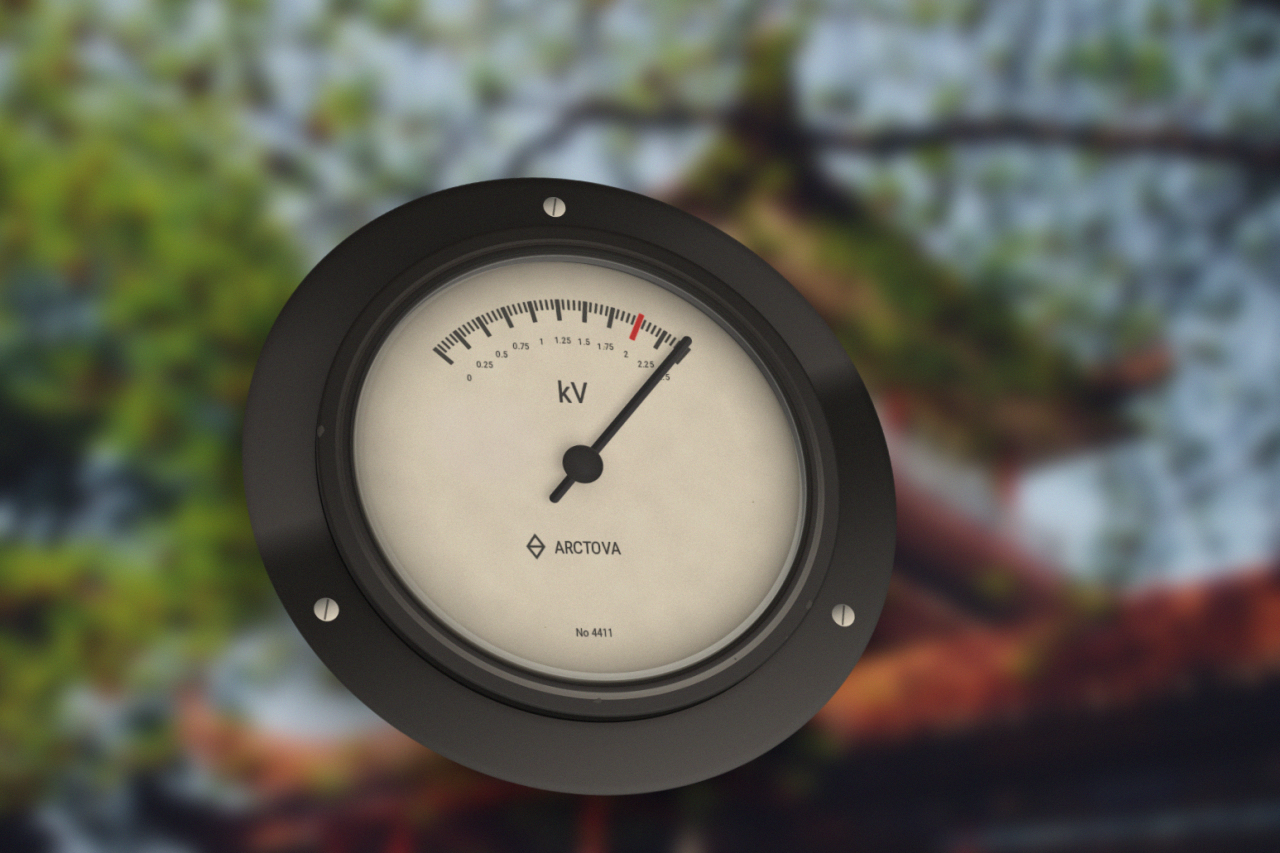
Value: value=2.45 unit=kV
